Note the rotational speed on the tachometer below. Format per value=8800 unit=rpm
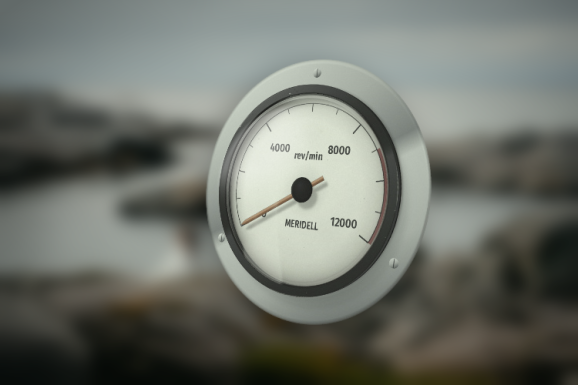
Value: value=0 unit=rpm
